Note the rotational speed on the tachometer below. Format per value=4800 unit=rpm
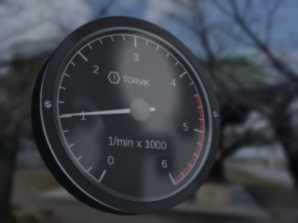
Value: value=1000 unit=rpm
